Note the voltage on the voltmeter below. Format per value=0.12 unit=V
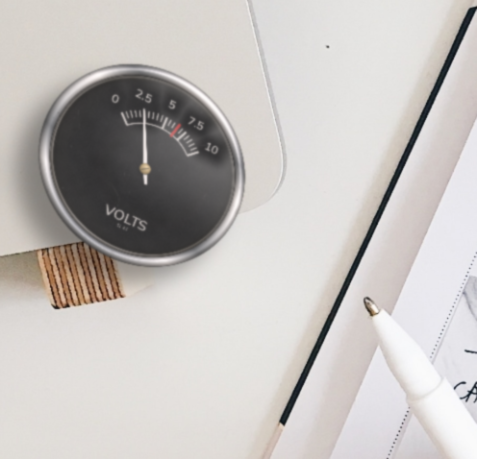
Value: value=2.5 unit=V
